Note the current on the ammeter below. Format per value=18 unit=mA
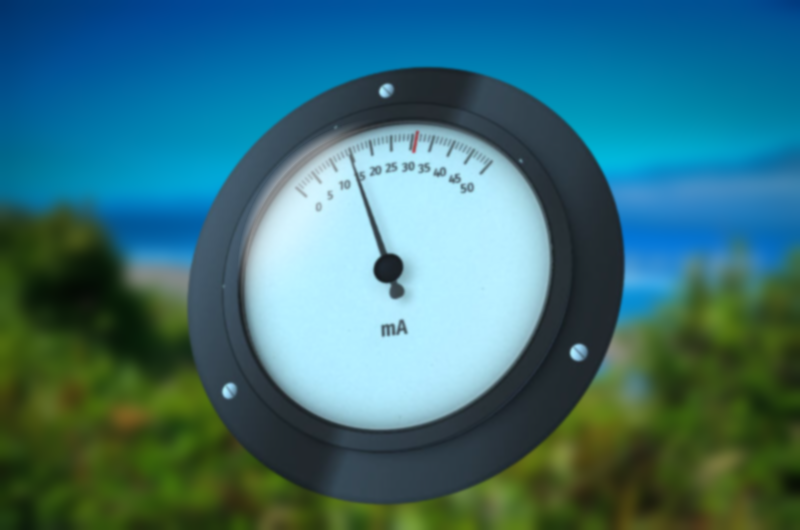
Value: value=15 unit=mA
